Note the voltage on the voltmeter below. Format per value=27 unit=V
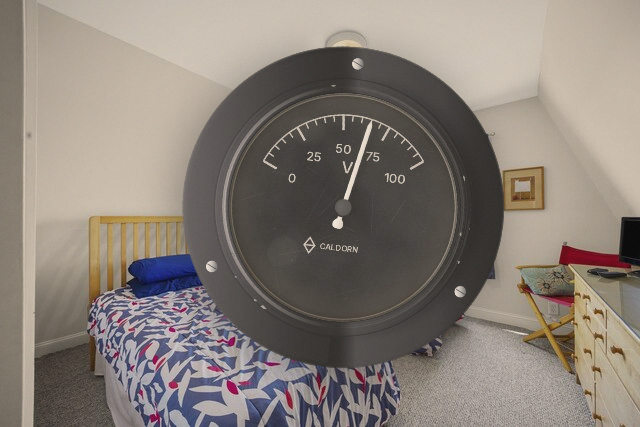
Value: value=65 unit=V
